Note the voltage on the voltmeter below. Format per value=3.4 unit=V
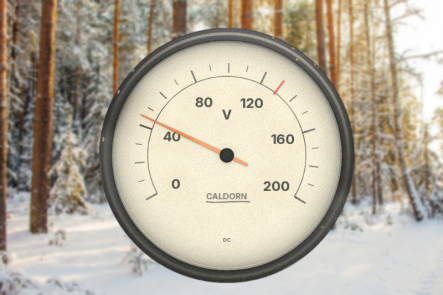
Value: value=45 unit=V
